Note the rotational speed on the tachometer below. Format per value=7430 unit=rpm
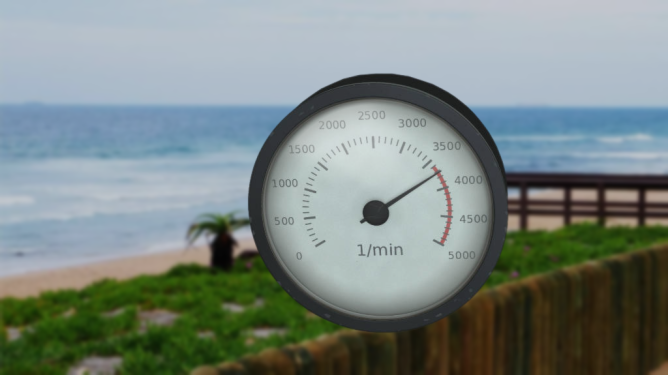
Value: value=3700 unit=rpm
